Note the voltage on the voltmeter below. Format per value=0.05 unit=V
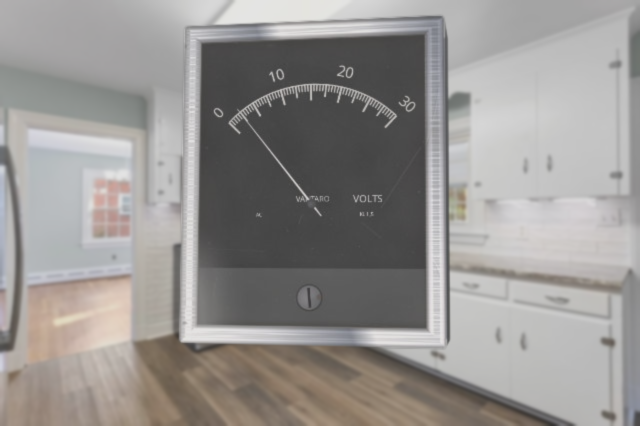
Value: value=2.5 unit=V
